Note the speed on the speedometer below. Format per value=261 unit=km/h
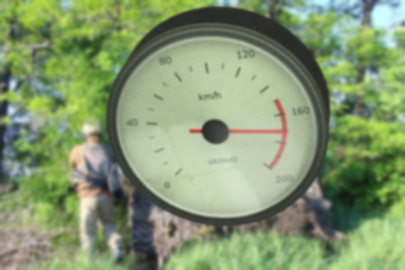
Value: value=170 unit=km/h
